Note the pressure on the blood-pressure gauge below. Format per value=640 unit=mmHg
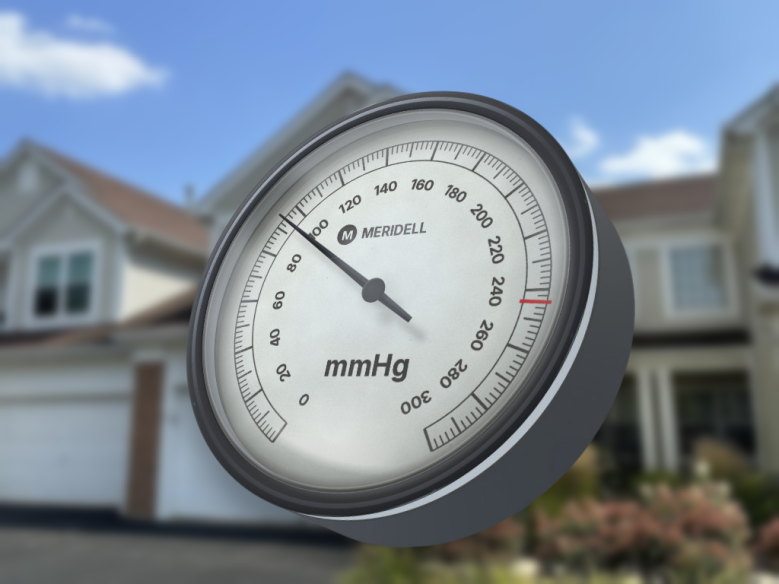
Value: value=94 unit=mmHg
